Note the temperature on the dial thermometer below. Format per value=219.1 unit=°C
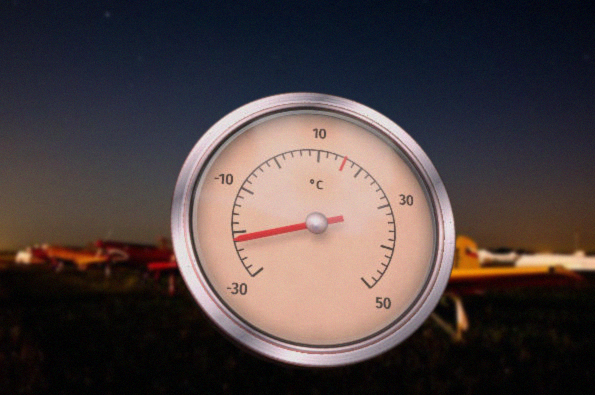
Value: value=-22 unit=°C
